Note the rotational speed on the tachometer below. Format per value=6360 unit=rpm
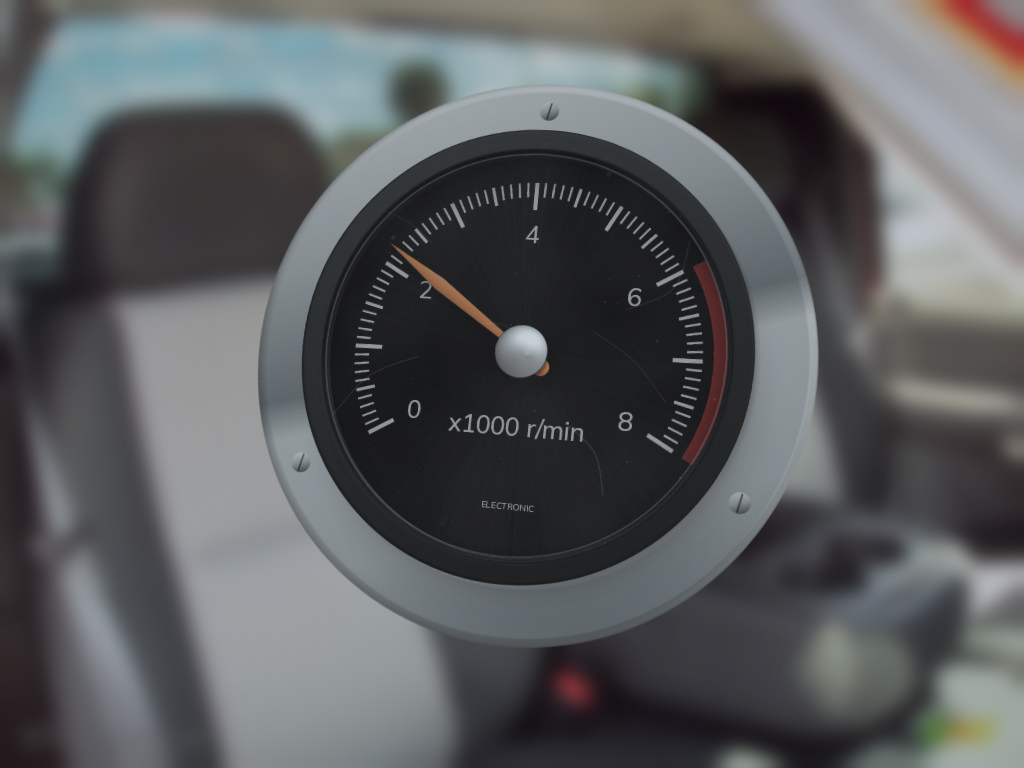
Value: value=2200 unit=rpm
